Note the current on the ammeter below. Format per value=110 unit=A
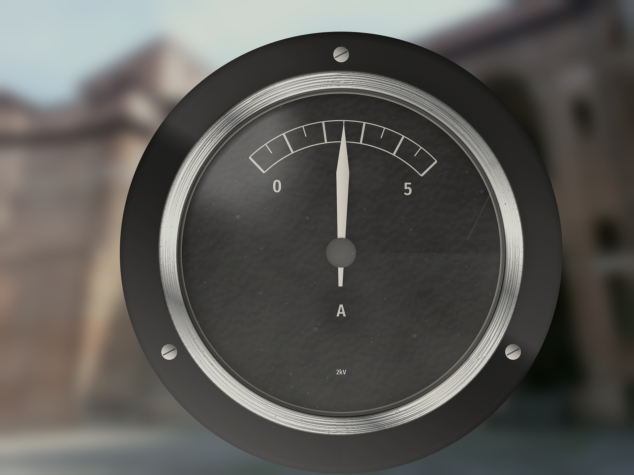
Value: value=2.5 unit=A
